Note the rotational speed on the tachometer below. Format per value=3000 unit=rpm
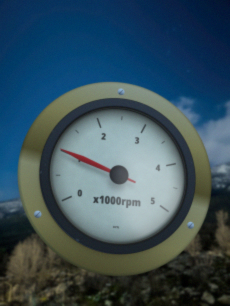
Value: value=1000 unit=rpm
